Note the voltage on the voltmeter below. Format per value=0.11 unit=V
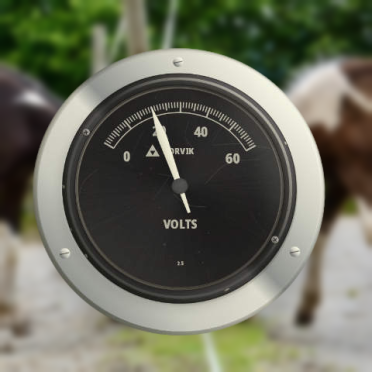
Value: value=20 unit=V
